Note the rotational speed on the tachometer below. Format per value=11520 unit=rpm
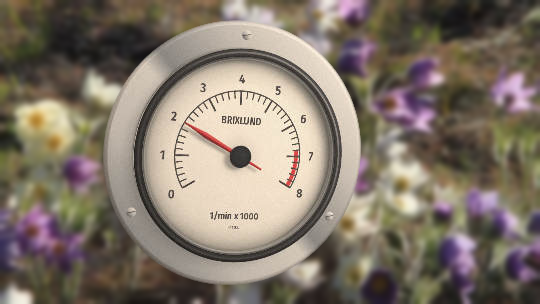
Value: value=2000 unit=rpm
